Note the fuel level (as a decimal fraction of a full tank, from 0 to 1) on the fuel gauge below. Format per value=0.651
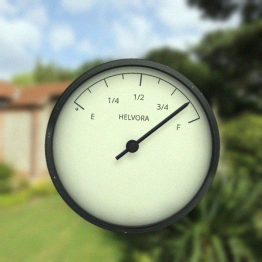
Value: value=0.875
